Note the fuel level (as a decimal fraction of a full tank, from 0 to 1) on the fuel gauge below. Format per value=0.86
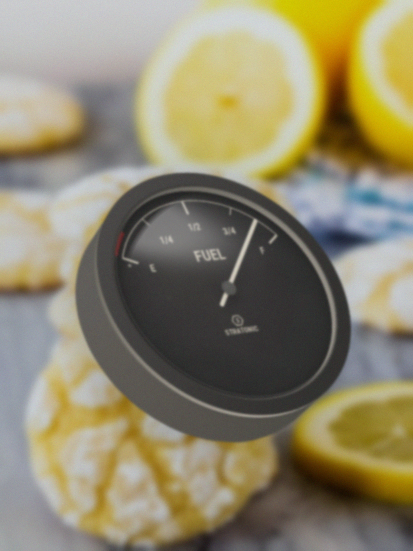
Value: value=0.875
